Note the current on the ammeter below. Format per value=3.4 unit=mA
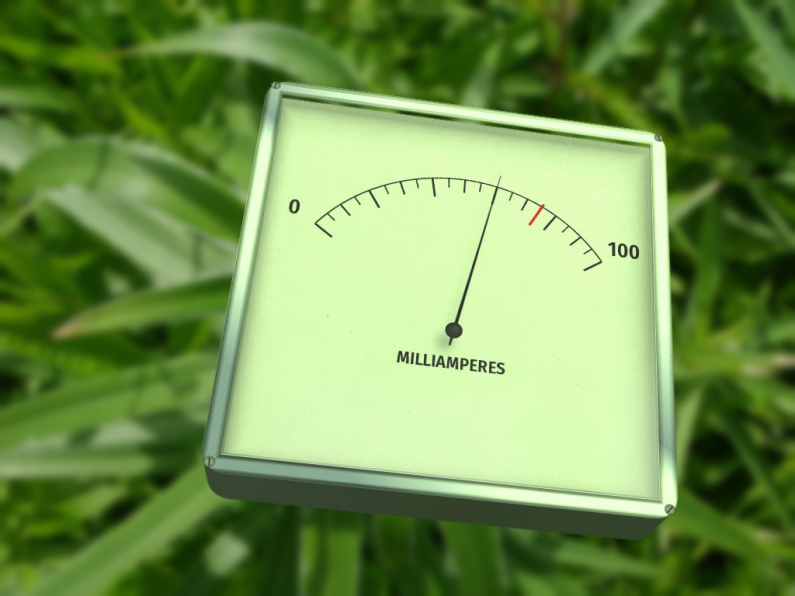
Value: value=60 unit=mA
